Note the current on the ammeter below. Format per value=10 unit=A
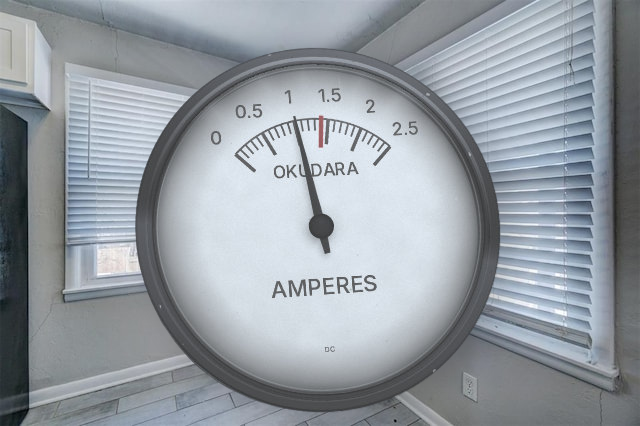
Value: value=1 unit=A
